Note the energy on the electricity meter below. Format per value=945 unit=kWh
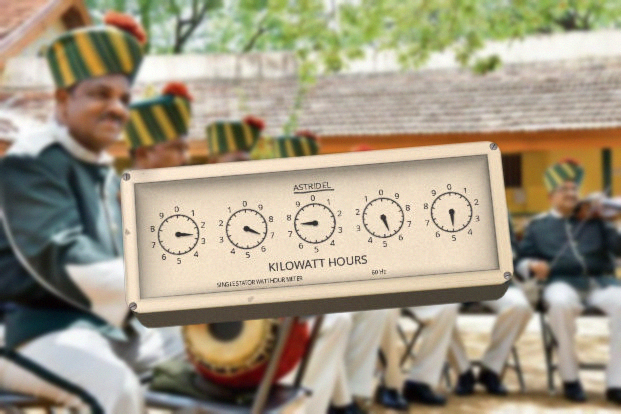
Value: value=26755 unit=kWh
